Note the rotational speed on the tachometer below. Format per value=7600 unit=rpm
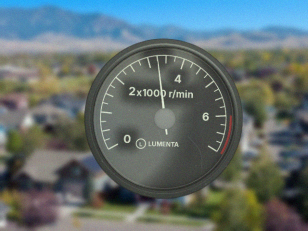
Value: value=3250 unit=rpm
